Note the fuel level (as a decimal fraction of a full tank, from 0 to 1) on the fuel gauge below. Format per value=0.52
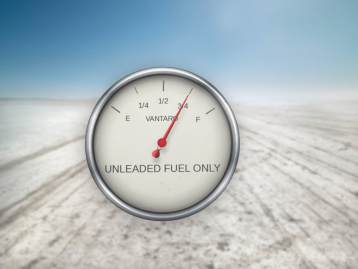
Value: value=0.75
